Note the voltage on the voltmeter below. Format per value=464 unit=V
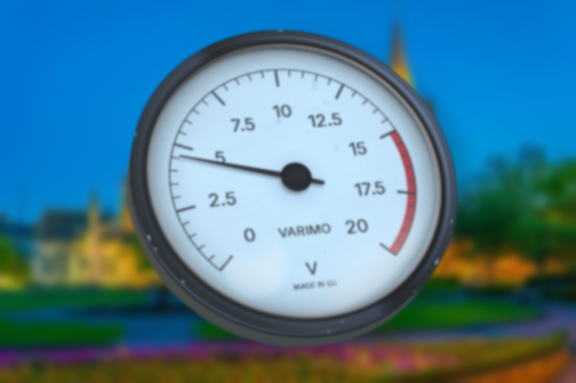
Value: value=4.5 unit=V
